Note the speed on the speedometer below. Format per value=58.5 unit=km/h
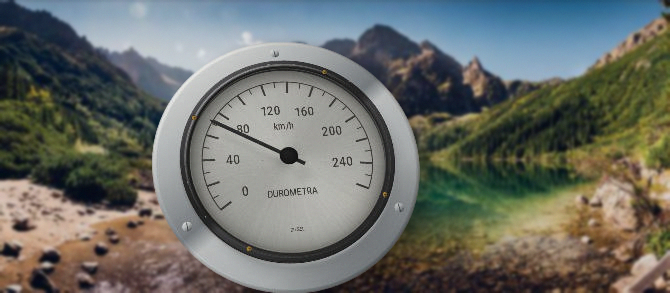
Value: value=70 unit=km/h
